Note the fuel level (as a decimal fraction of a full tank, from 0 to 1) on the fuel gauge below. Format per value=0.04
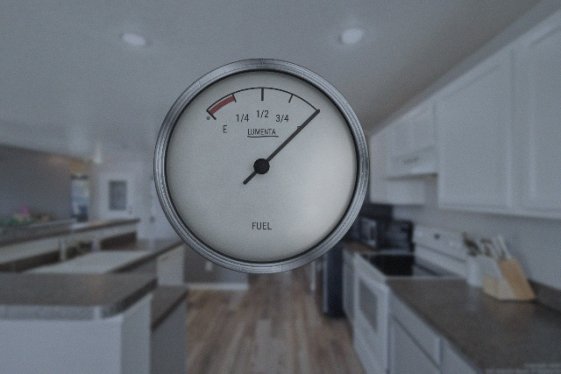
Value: value=1
